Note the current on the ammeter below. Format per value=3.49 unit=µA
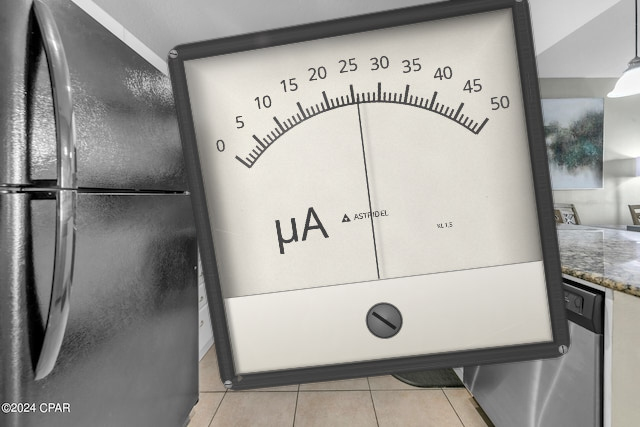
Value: value=26 unit=µA
